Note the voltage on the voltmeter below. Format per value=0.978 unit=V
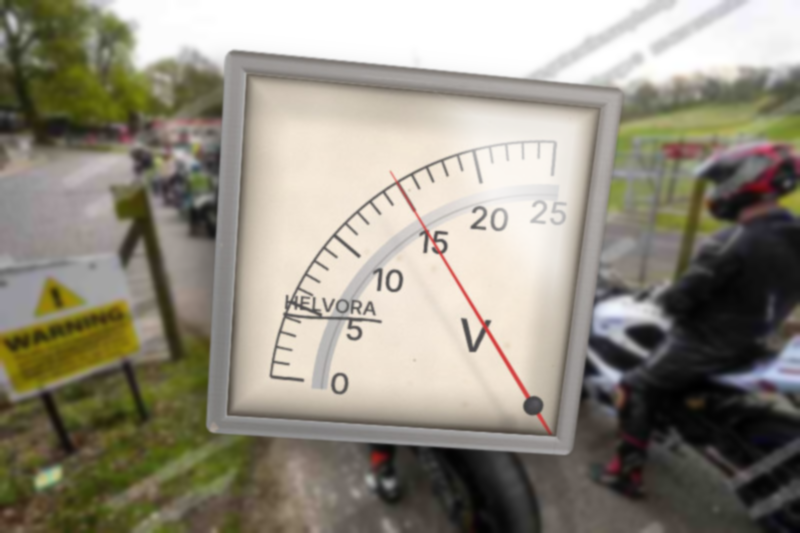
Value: value=15 unit=V
